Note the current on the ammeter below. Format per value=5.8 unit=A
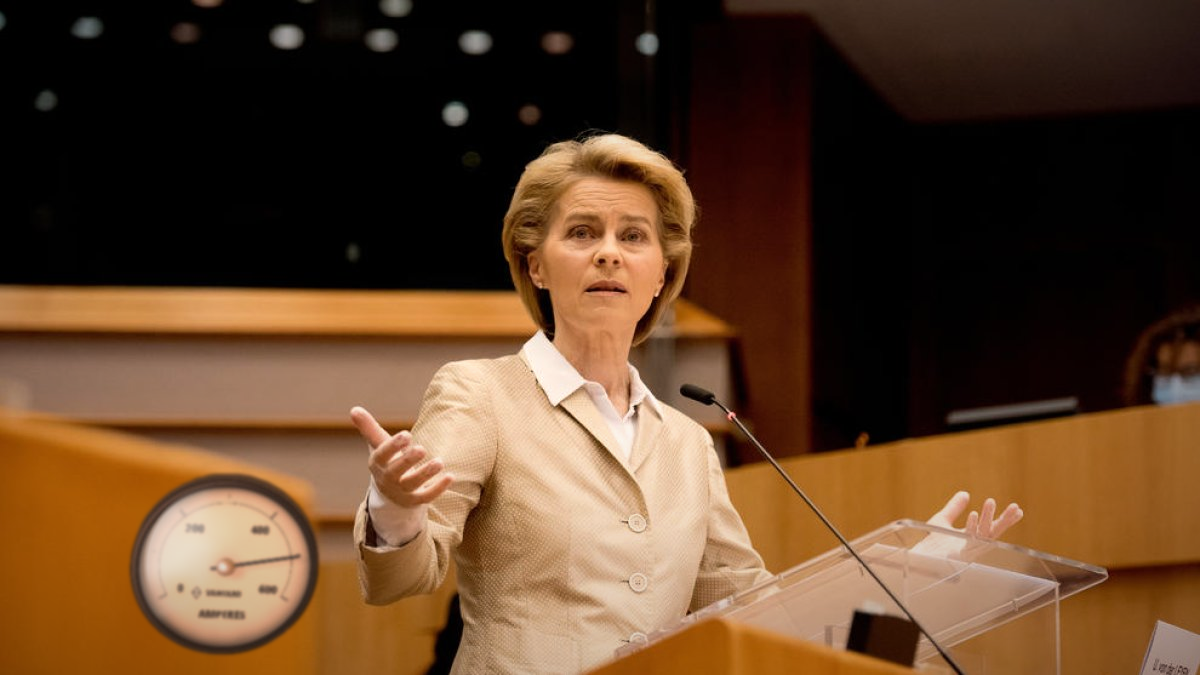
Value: value=500 unit=A
